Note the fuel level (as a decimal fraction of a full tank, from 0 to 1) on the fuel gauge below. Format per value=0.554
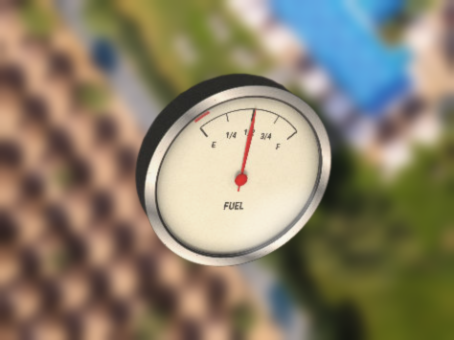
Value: value=0.5
